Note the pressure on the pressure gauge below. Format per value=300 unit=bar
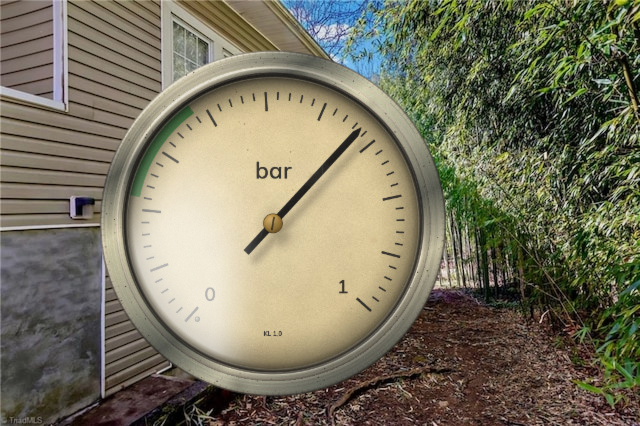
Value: value=0.67 unit=bar
